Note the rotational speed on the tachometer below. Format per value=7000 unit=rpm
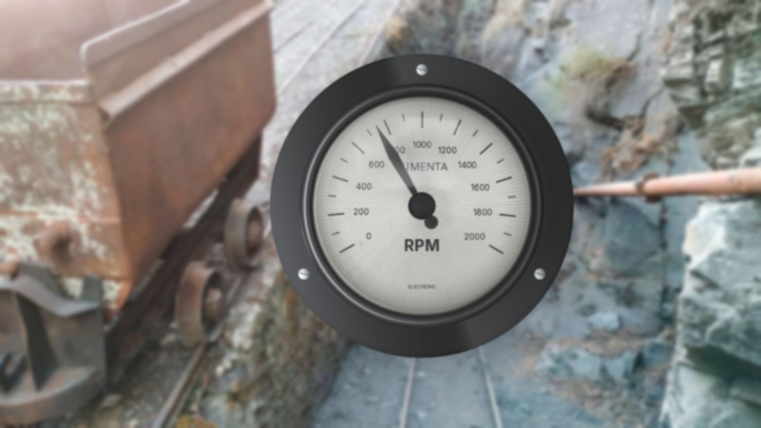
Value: value=750 unit=rpm
